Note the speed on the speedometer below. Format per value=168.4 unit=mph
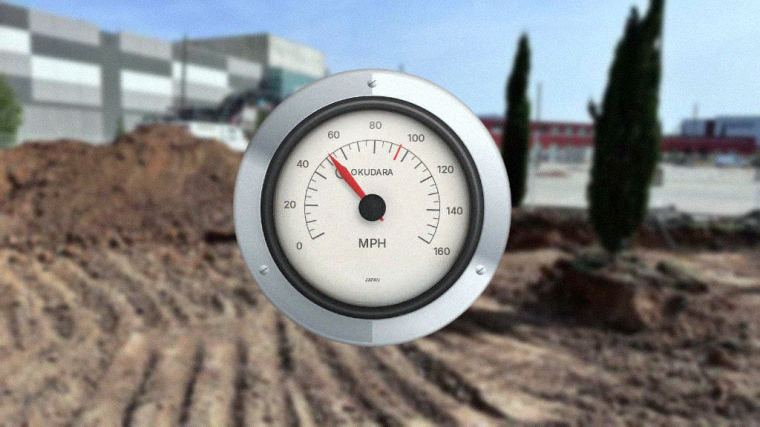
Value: value=52.5 unit=mph
